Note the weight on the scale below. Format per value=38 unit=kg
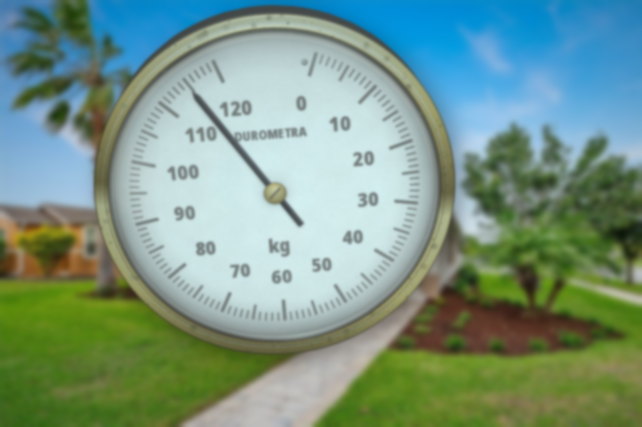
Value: value=115 unit=kg
